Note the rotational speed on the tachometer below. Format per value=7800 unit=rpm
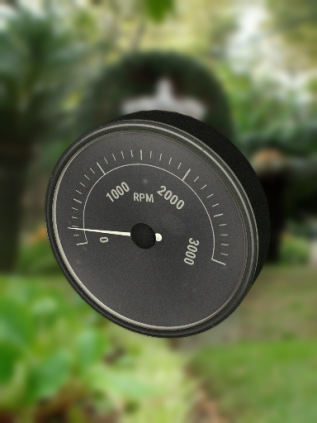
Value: value=200 unit=rpm
